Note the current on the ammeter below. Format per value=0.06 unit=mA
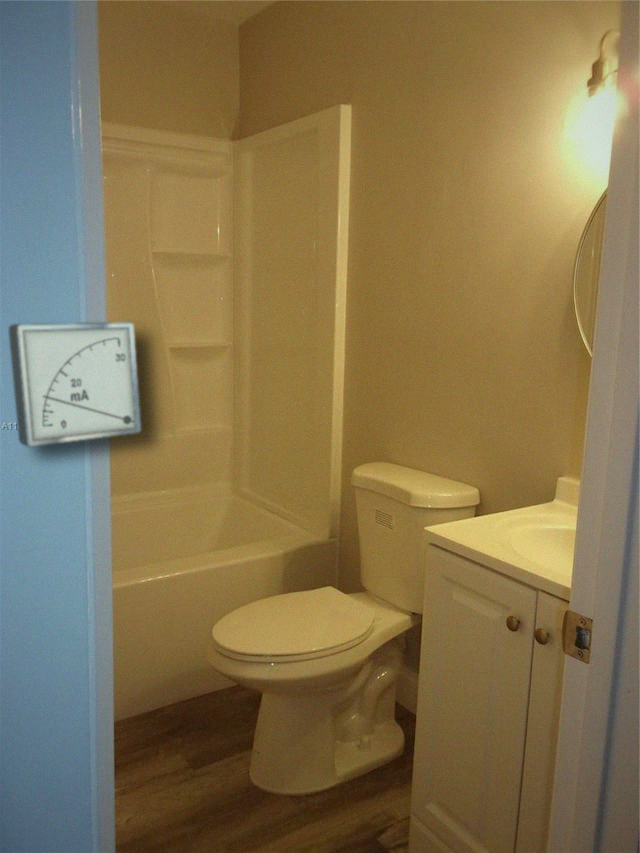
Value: value=14 unit=mA
